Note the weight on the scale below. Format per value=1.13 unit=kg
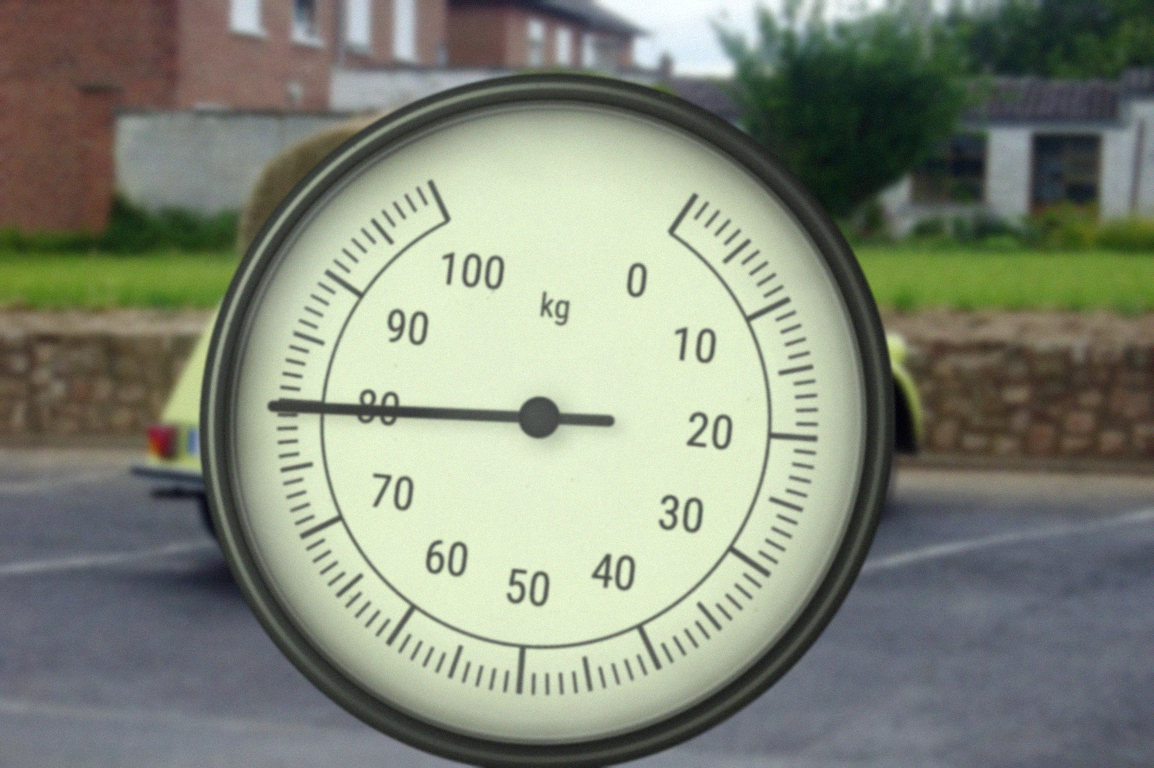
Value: value=79.5 unit=kg
